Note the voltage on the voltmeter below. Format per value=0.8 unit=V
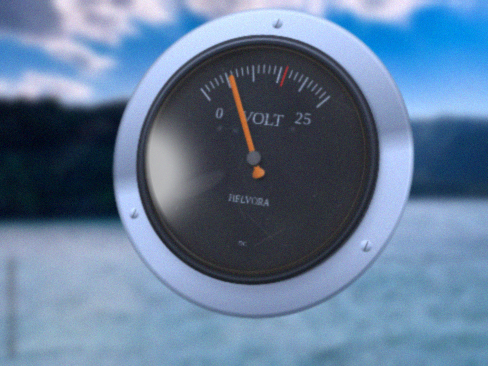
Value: value=6 unit=V
